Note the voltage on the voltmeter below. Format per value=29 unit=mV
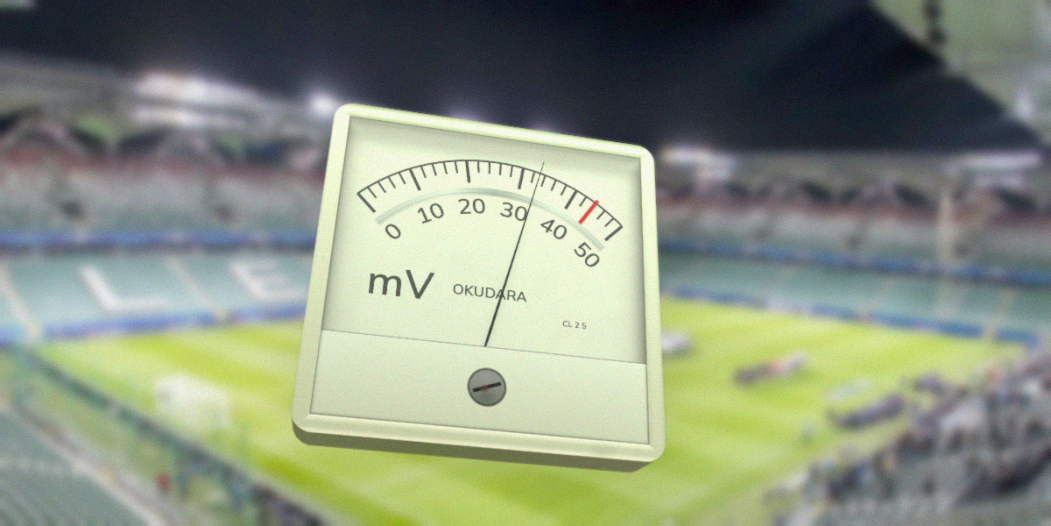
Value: value=33 unit=mV
